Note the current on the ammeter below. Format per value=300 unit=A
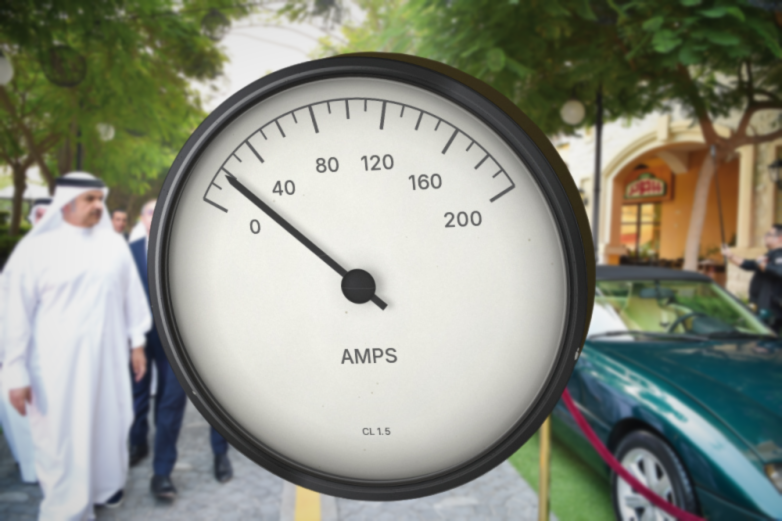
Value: value=20 unit=A
